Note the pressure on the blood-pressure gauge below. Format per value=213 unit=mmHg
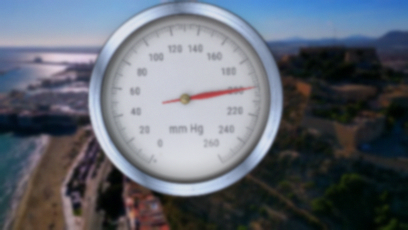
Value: value=200 unit=mmHg
